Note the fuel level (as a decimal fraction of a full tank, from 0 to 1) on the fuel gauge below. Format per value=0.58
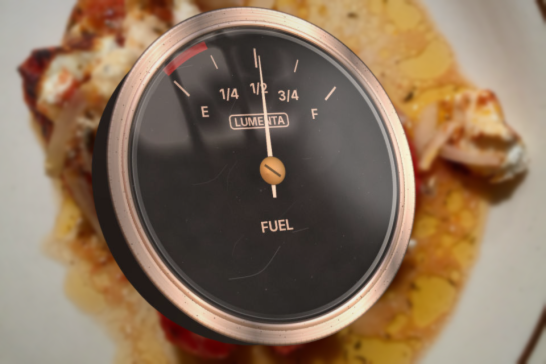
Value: value=0.5
